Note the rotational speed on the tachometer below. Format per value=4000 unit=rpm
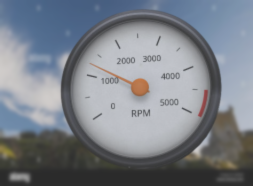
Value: value=1250 unit=rpm
